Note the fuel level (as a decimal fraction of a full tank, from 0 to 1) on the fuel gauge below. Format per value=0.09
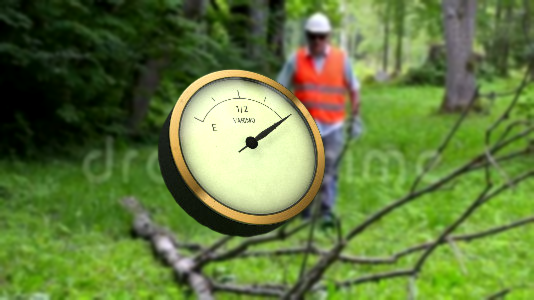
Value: value=1
